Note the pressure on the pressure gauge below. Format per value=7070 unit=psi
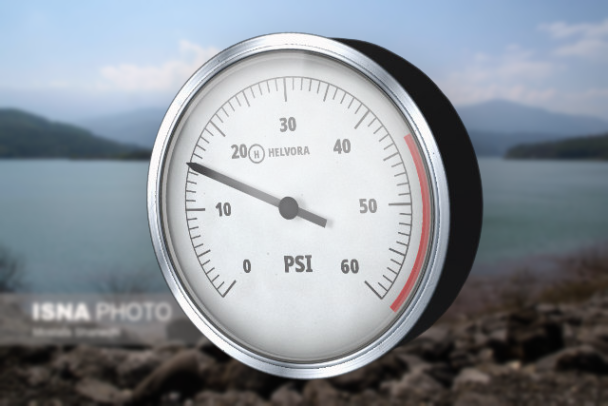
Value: value=15 unit=psi
